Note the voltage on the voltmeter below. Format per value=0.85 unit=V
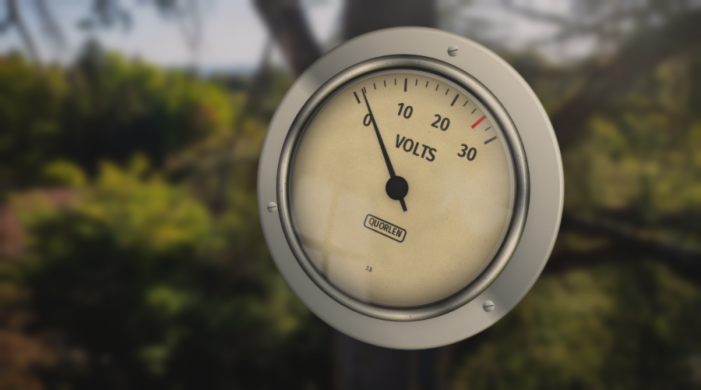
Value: value=2 unit=V
